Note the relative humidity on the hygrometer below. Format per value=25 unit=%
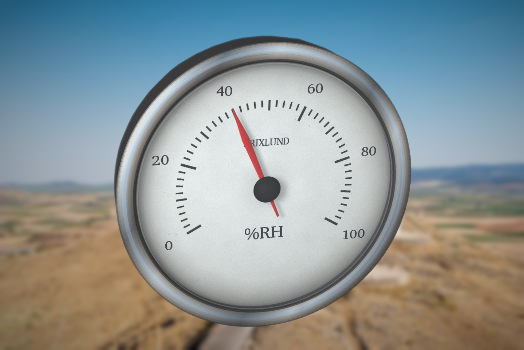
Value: value=40 unit=%
